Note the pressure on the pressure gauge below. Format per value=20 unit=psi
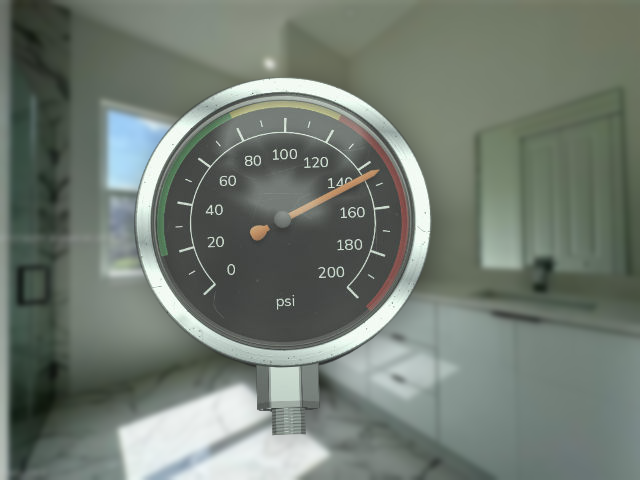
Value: value=145 unit=psi
